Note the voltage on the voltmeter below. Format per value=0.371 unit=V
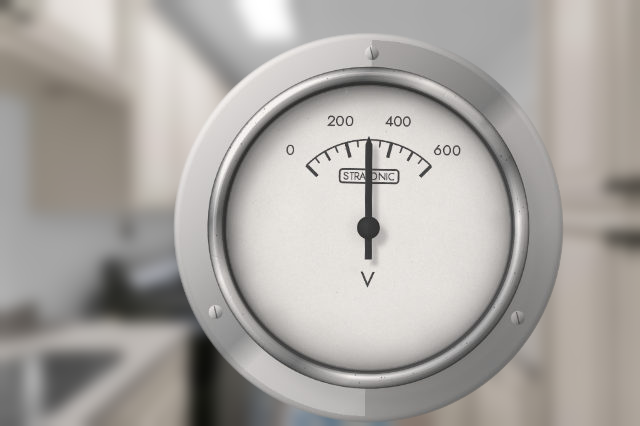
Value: value=300 unit=V
